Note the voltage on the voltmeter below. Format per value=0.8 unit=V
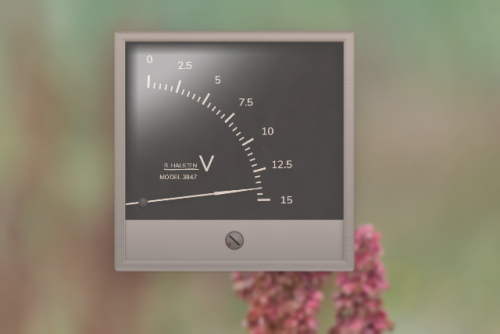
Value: value=14 unit=V
